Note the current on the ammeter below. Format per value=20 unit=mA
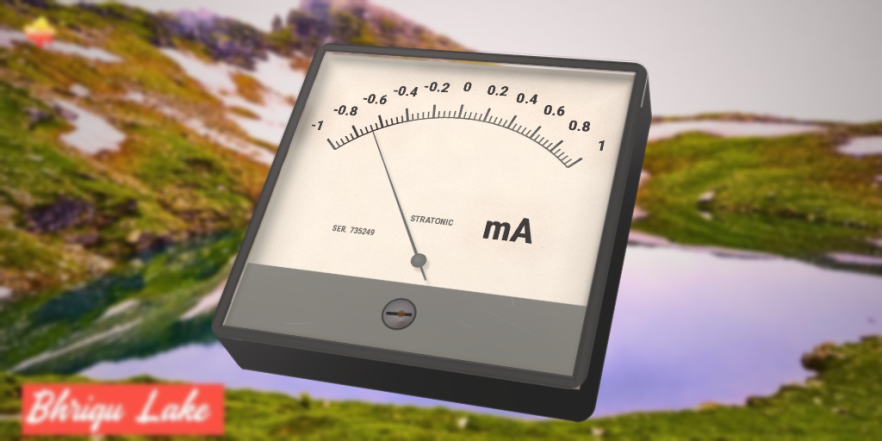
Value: value=-0.68 unit=mA
